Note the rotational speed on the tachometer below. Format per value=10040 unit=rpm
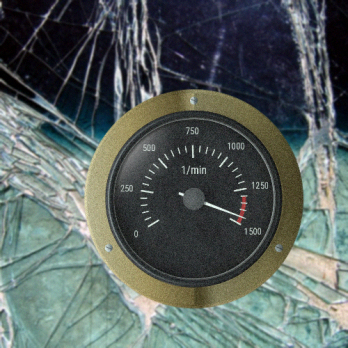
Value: value=1450 unit=rpm
